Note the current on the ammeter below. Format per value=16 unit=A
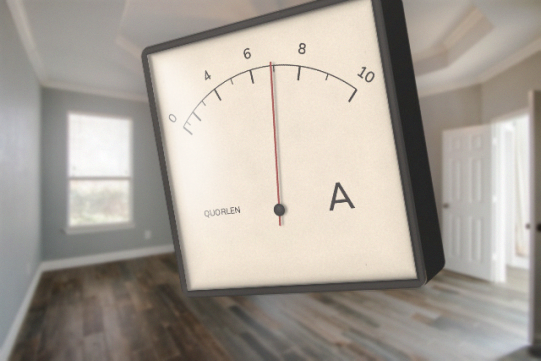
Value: value=7 unit=A
